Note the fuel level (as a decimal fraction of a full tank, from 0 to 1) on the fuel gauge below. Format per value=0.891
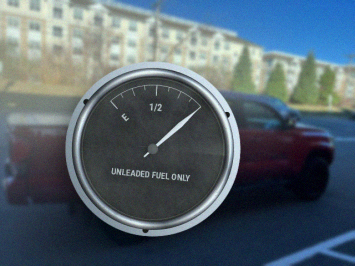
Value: value=1
